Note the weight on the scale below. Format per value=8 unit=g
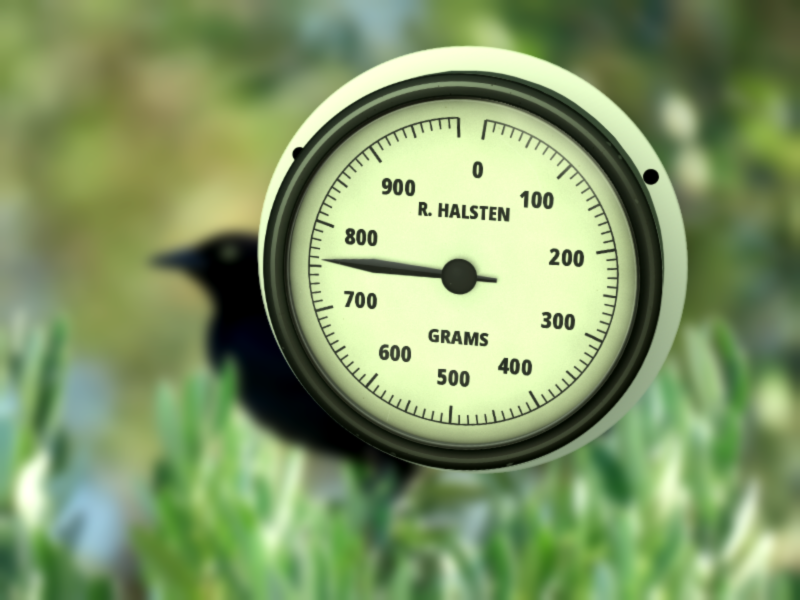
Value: value=760 unit=g
